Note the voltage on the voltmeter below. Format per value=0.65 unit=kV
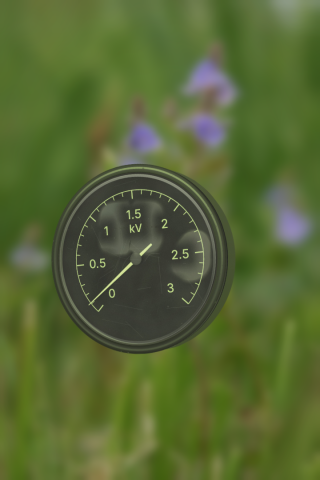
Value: value=0.1 unit=kV
